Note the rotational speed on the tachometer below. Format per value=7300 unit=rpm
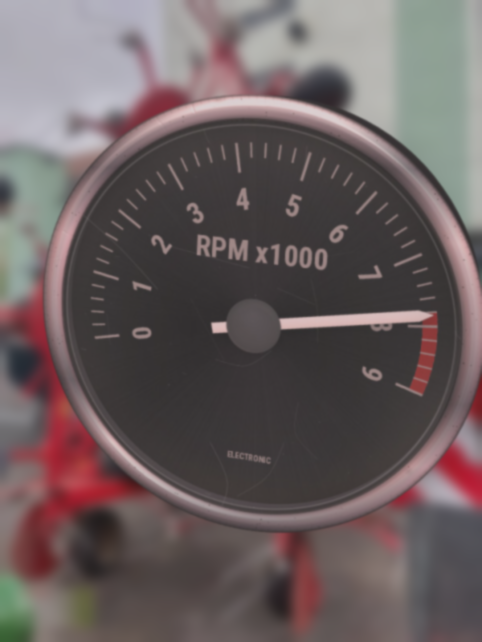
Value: value=7800 unit=rpm
